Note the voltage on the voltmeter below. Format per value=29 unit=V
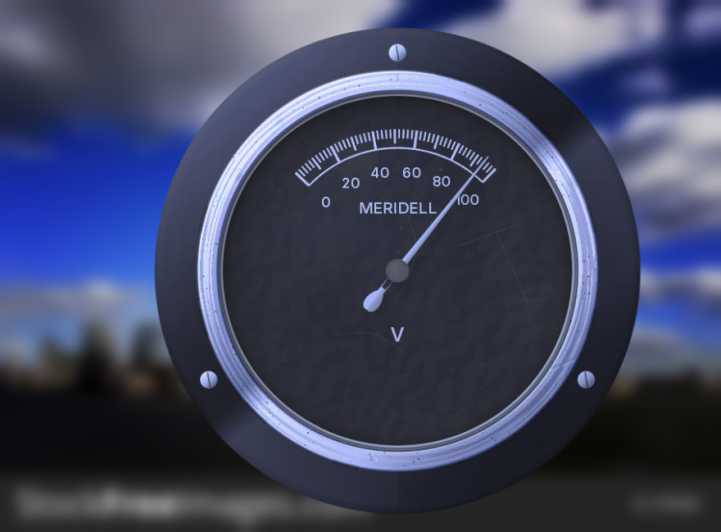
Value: value=94 unit=V
